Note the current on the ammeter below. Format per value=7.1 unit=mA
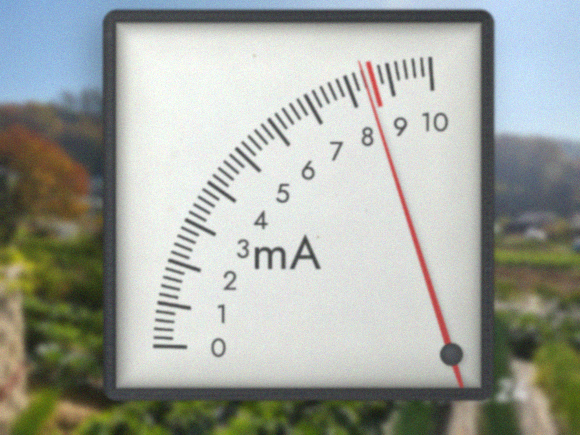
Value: value=8.4 unit=mA
